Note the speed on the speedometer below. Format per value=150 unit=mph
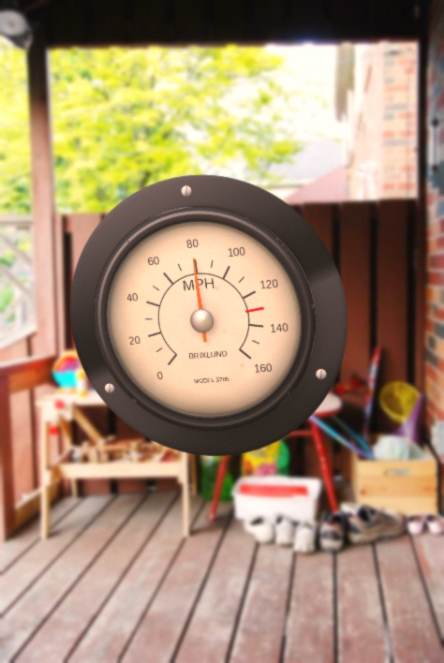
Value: value=80 unit=mph
